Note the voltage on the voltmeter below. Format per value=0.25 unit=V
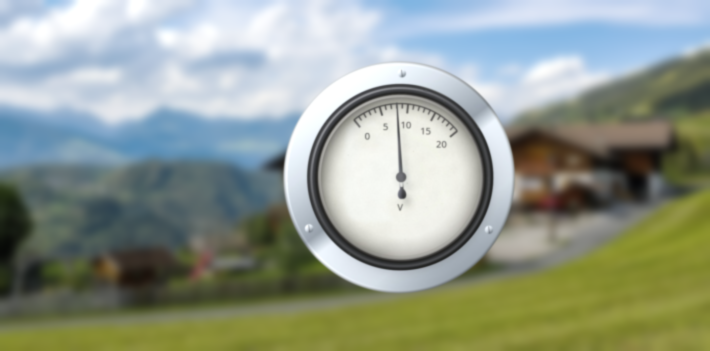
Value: value=8 unit=V
